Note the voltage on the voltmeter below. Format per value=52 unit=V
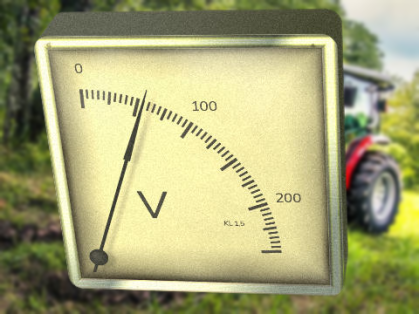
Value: value=55 unit=V
